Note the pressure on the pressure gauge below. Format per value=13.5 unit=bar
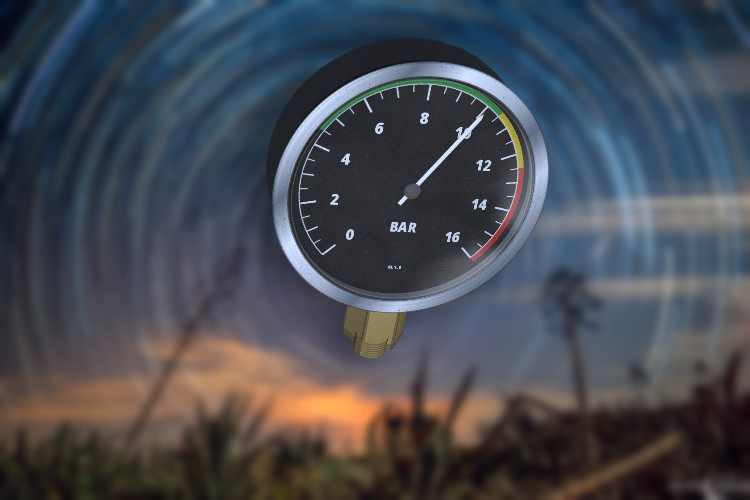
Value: value=10 unit=bar
